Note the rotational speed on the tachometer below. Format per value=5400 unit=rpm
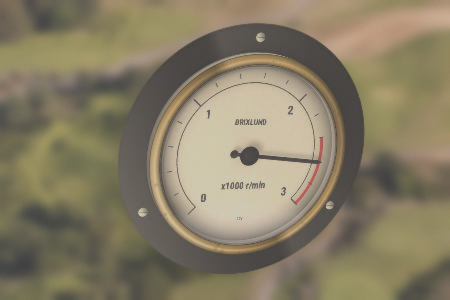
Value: value=2600 unit=rpm
